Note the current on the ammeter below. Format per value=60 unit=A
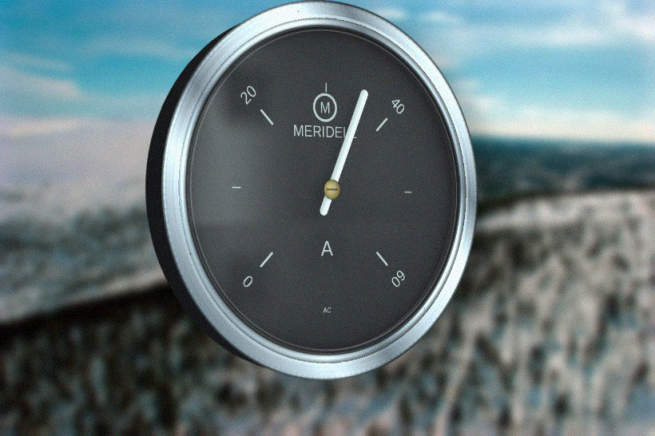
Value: value=35 unit=A
